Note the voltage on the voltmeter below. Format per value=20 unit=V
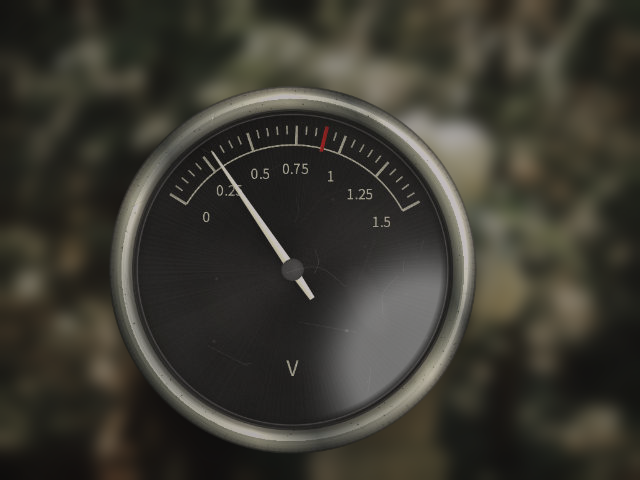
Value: value=0.3 unit=V
